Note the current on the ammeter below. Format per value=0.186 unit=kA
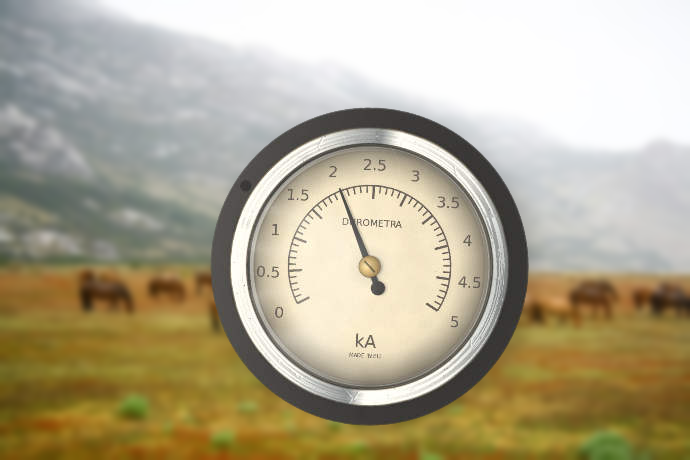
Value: value=2 unit=kA
